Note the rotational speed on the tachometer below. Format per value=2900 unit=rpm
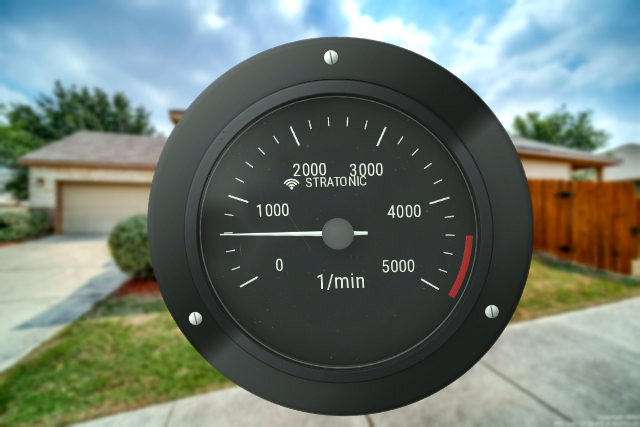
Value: value=600 unit=rpm
